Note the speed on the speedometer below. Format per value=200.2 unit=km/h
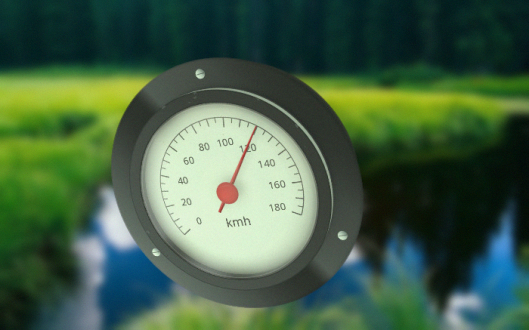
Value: value=120 unit=km/h
